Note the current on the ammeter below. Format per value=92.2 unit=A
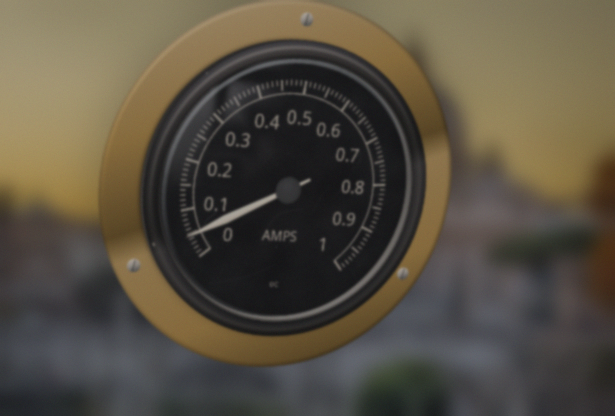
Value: value=0.05 unit=A
